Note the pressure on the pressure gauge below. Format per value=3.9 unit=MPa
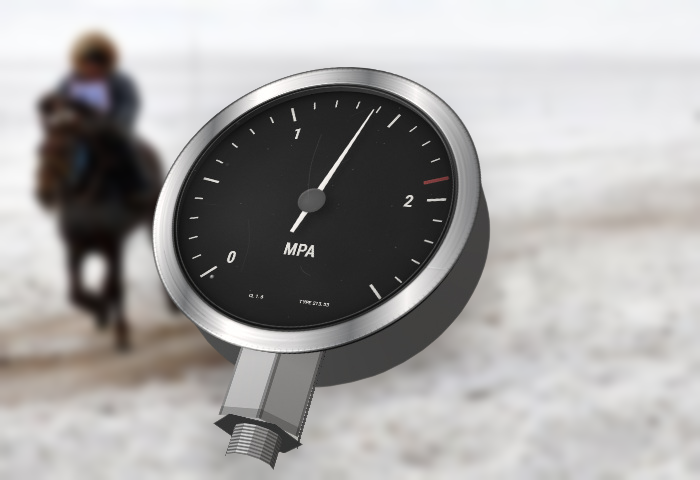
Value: value=1.4 unit=MPa
